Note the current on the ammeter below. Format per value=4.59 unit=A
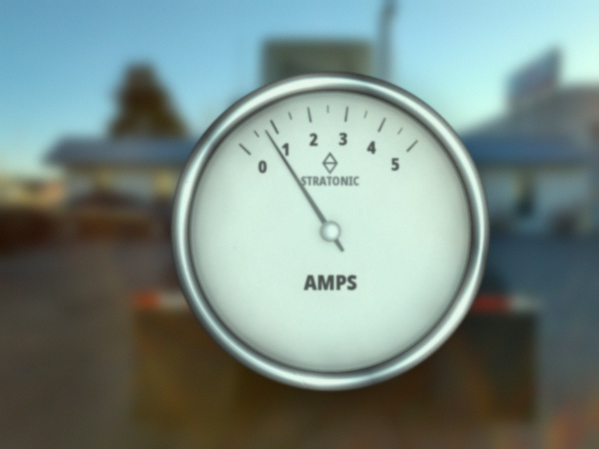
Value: value=0.75 unit=A
